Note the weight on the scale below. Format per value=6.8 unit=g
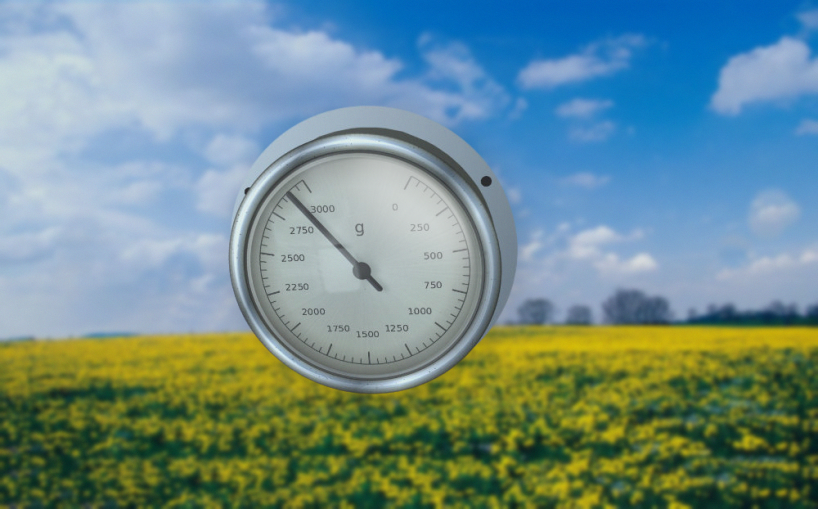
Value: value=2900 unit=g
